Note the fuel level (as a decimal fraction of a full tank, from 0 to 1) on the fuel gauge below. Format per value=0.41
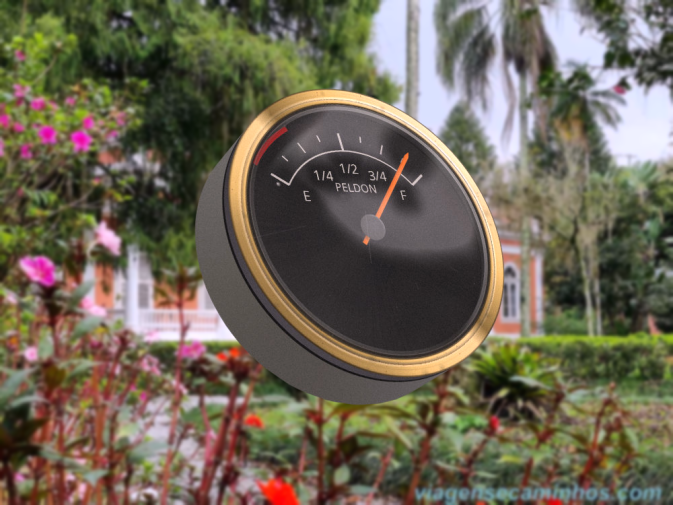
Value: value=0.875
